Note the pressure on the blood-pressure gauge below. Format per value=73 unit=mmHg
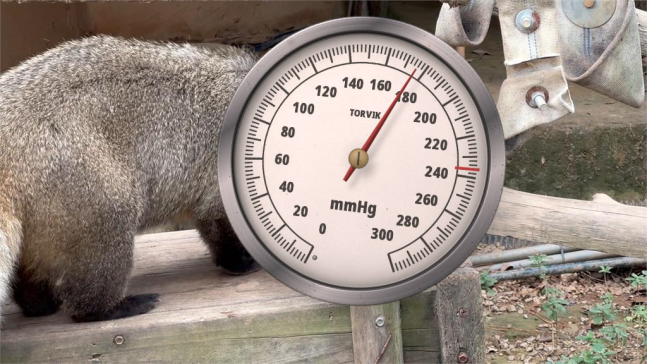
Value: value=176 unit=mmHg
